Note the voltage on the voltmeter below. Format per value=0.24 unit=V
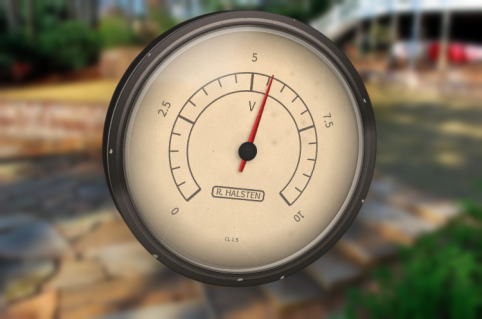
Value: value=5.5 unit=V
